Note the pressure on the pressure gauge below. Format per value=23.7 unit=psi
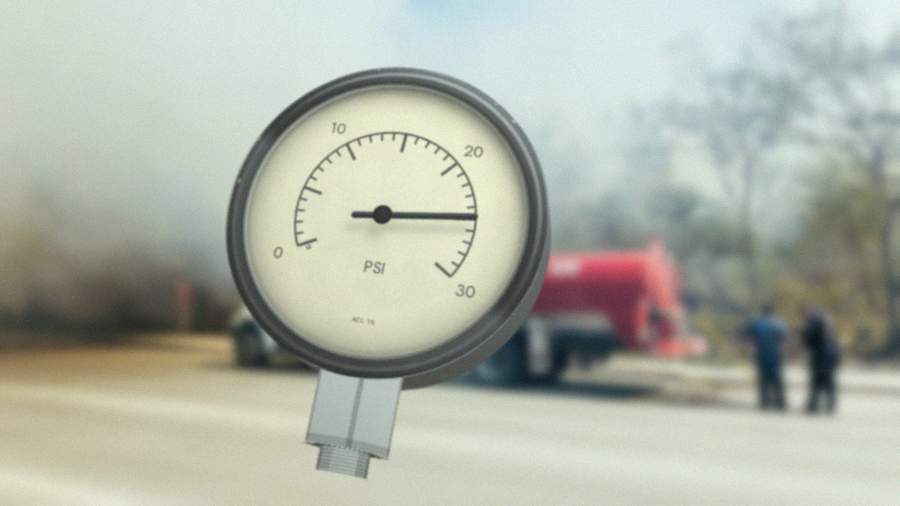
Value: value=25 unit=psi
